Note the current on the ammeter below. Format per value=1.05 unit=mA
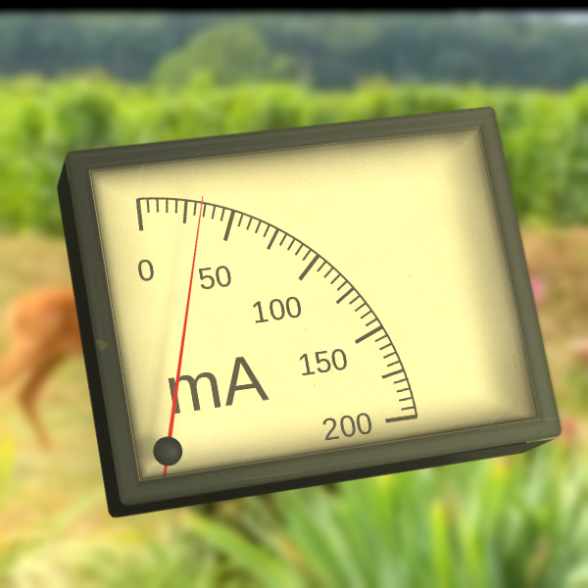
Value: value=32.5 unit=mA
